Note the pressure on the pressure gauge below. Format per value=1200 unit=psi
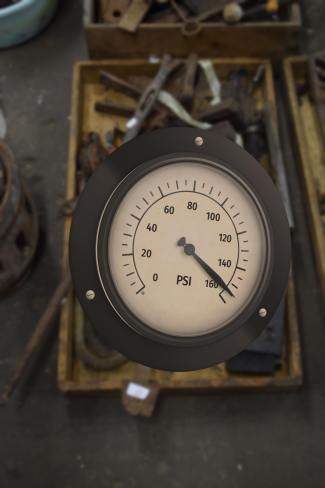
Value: value=155 unit=psi
